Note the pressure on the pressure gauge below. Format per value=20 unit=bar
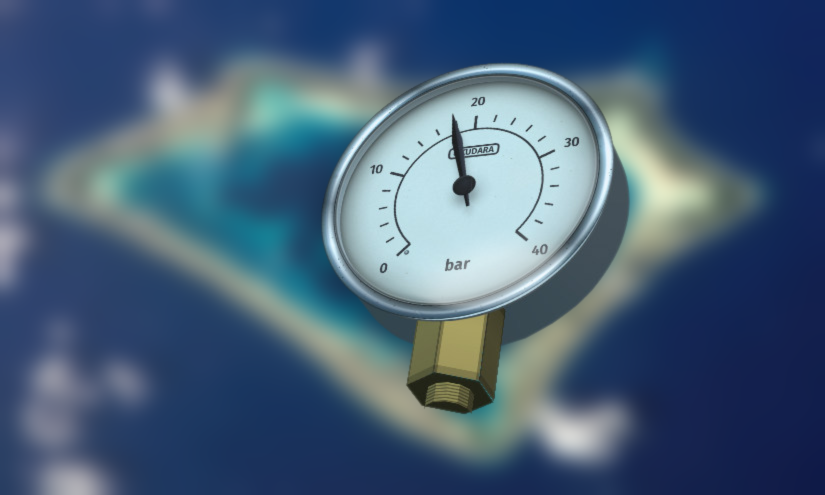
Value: value=18 unit=bar
